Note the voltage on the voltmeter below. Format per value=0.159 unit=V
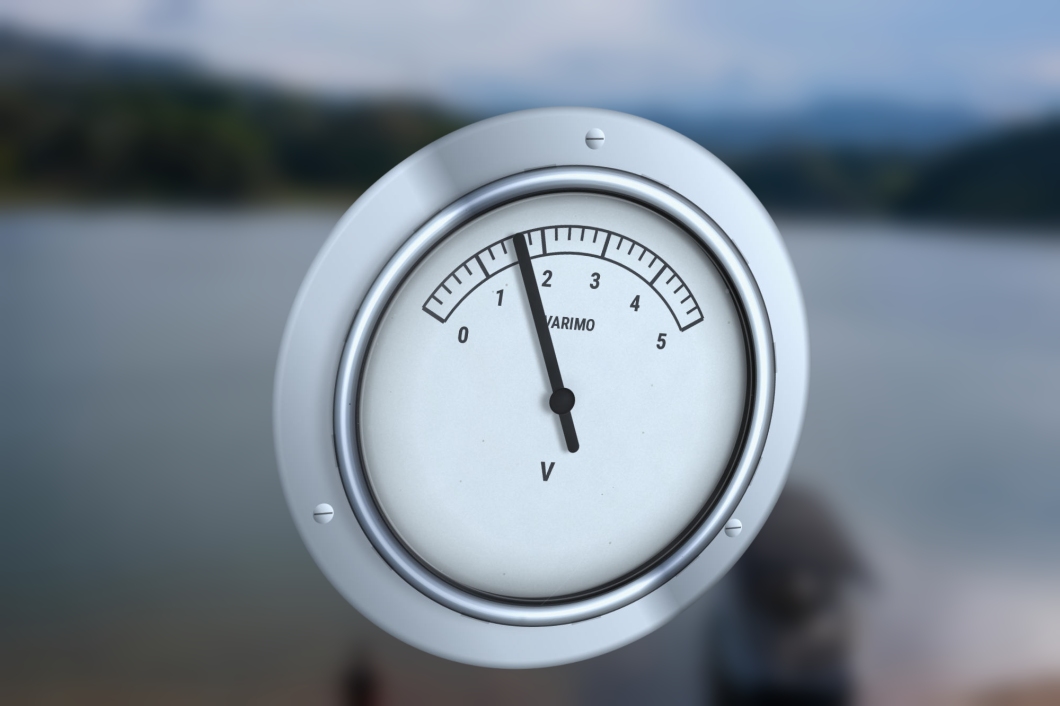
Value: value=1.6 unit=V
